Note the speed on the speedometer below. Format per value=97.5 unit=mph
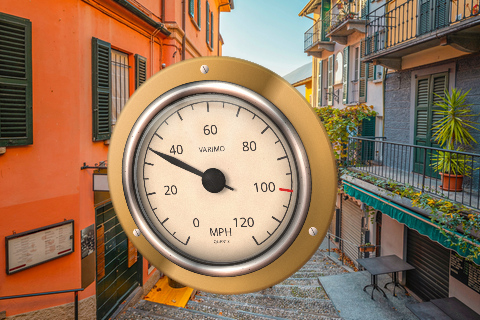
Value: value=35 unit=mph
